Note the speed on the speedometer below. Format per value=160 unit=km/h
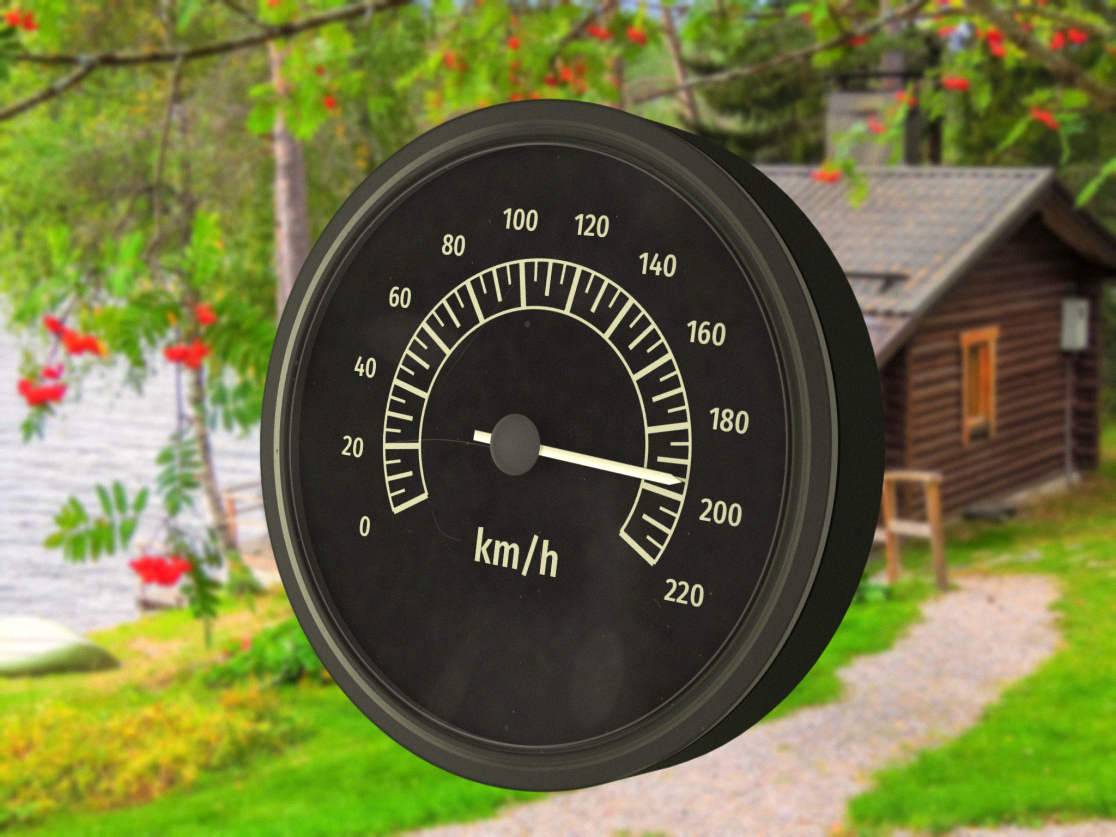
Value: value=195 unit=km/h
